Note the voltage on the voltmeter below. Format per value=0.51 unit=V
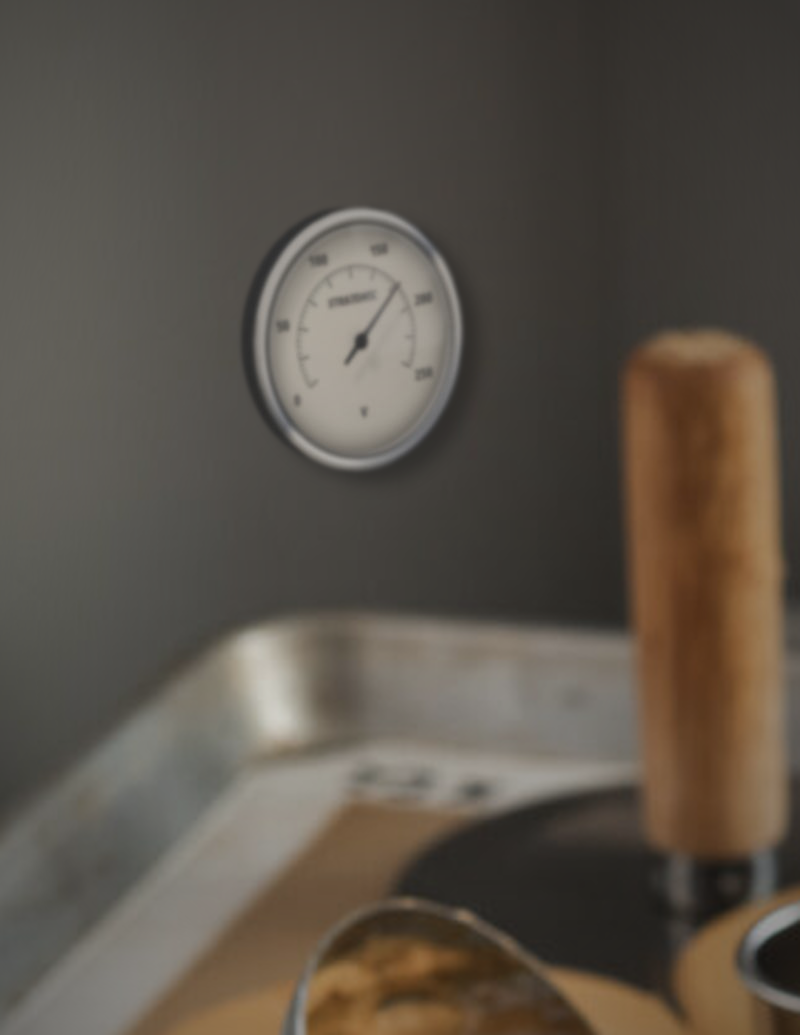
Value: value=175 unit=V
